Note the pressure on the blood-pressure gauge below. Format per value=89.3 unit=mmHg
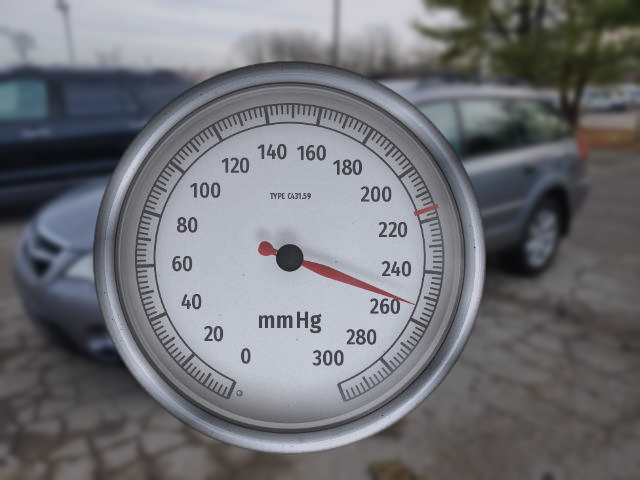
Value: value=254 unit=mmHg
